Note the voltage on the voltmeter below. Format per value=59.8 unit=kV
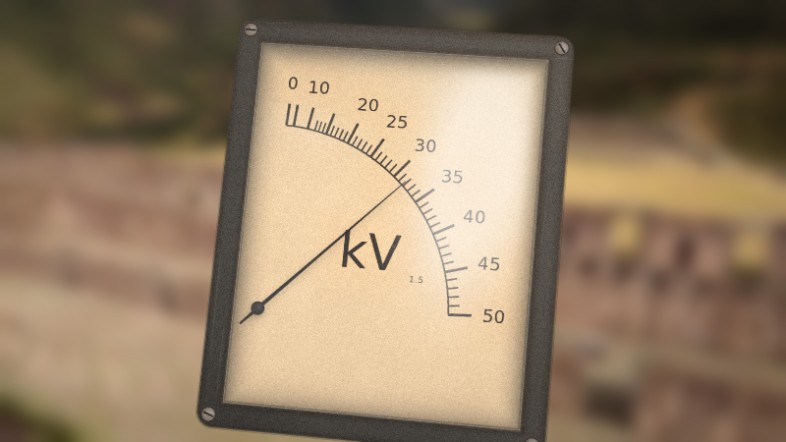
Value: value=32 unit=kV
